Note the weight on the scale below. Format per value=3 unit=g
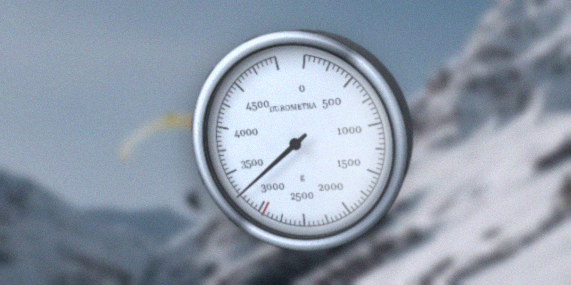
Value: value=3250 unit=g
